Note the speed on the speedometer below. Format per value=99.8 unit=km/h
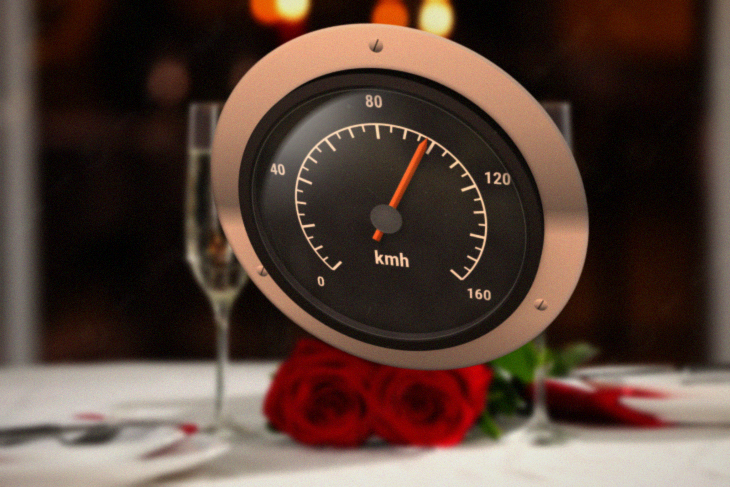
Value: value=97.5 unit=km/h
